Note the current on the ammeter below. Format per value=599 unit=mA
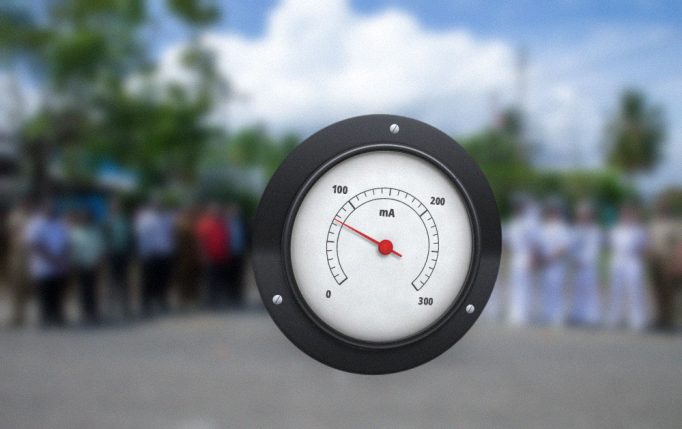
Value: value=75 unit=mA
